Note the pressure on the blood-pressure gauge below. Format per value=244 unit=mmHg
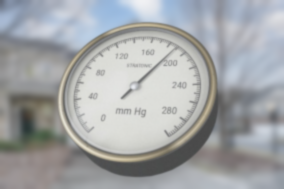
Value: value=190 unit=mmHg
